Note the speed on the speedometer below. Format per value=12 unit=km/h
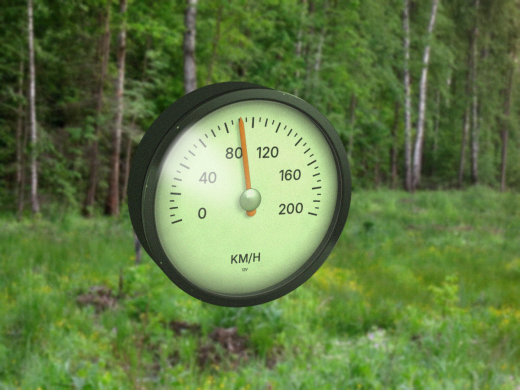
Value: value=90 unit=km/h
